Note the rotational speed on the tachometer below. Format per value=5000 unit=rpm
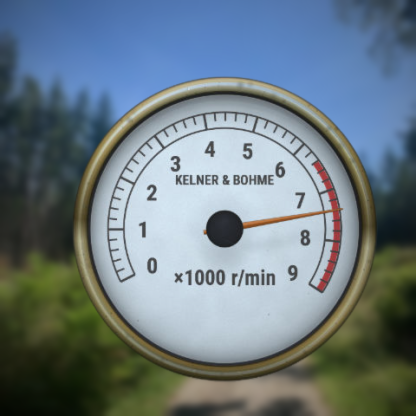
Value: value=7400 unit=rpm
